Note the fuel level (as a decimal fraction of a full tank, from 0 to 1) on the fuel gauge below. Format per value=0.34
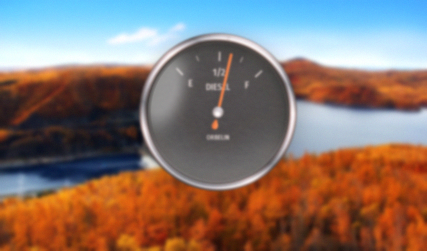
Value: value=0.625
